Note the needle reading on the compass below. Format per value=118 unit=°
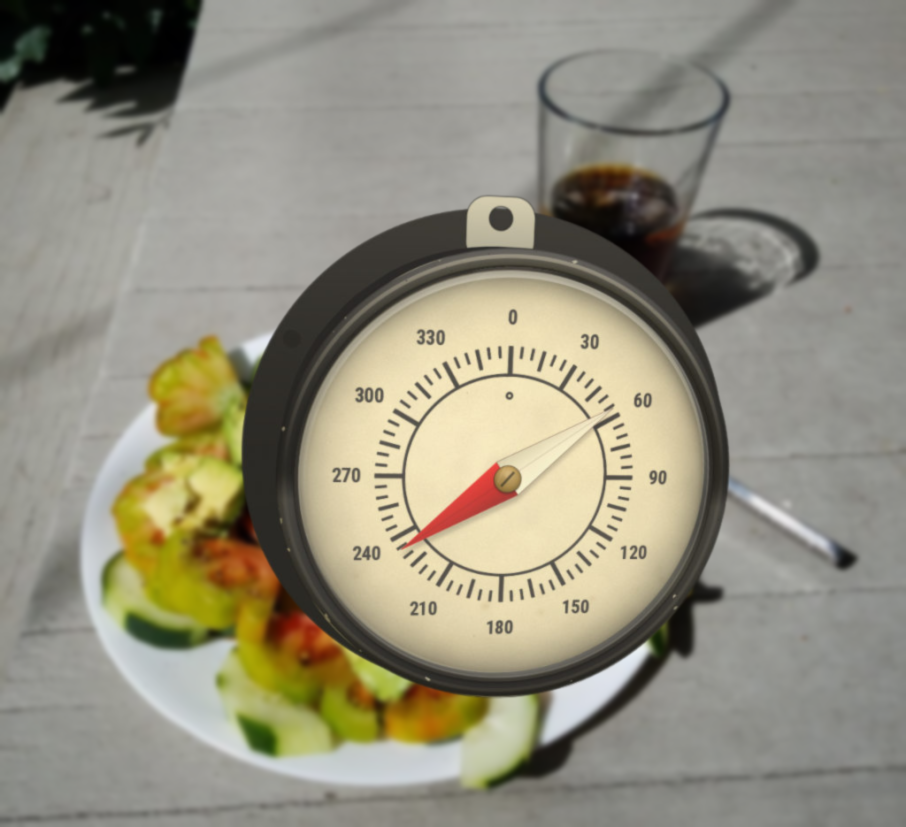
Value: value=235 unit=°
